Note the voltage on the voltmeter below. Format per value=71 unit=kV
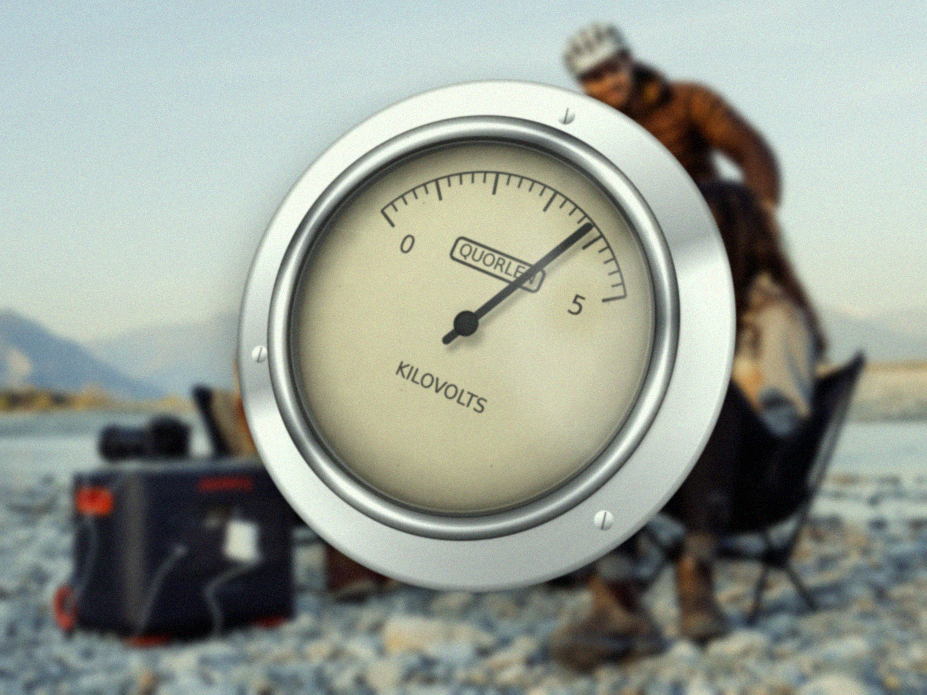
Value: value=3.8 unit=kV
